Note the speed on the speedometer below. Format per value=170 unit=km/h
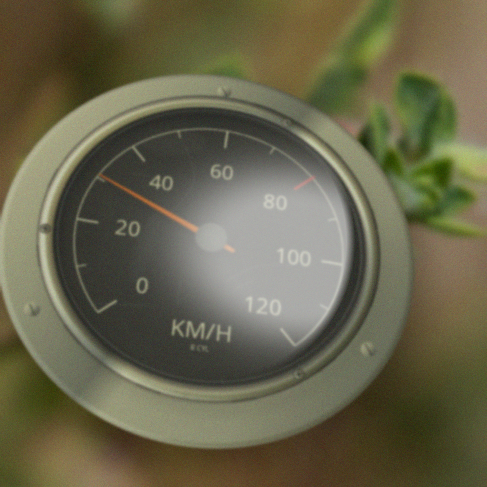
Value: value=30 unit=km/h
